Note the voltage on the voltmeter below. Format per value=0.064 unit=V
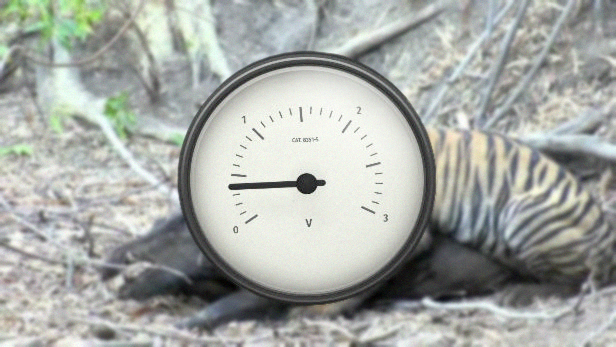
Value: value=0.4 unit=V
